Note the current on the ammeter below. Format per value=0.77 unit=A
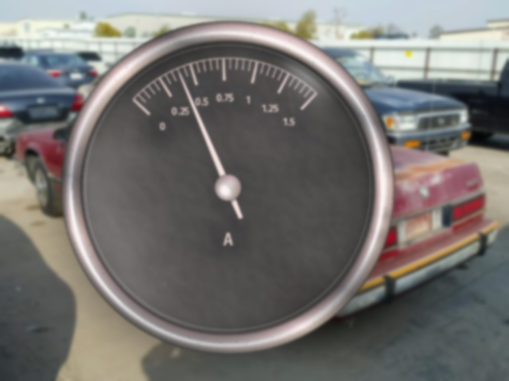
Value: value=0.4 unit=A
